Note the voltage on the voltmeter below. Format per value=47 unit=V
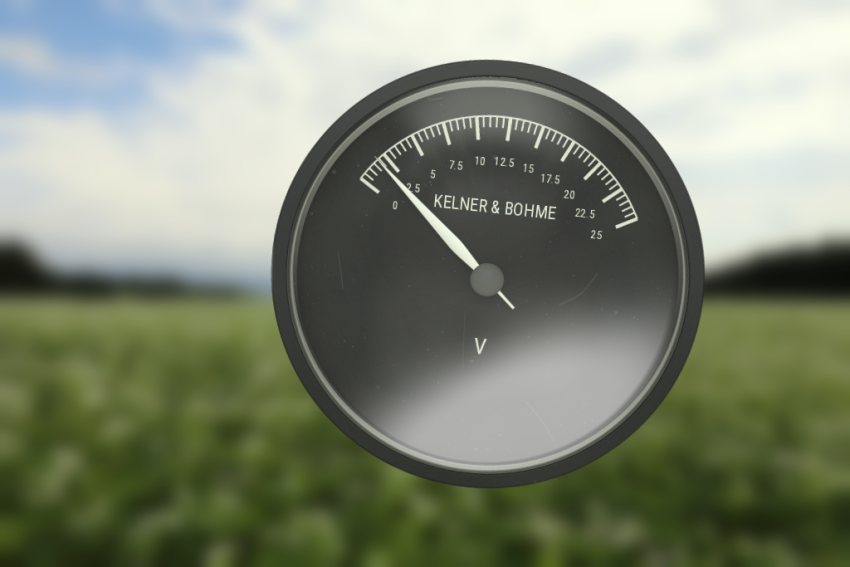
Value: value=2 unit=V
